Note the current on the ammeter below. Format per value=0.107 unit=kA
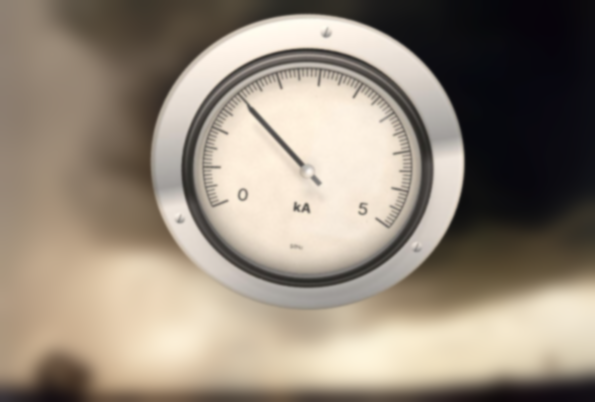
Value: value=1.5 unit=kA
